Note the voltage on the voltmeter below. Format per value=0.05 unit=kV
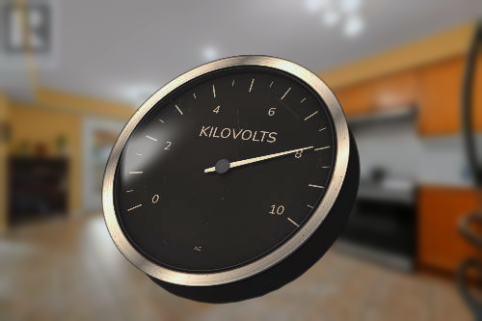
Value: value=8 unit=kV
